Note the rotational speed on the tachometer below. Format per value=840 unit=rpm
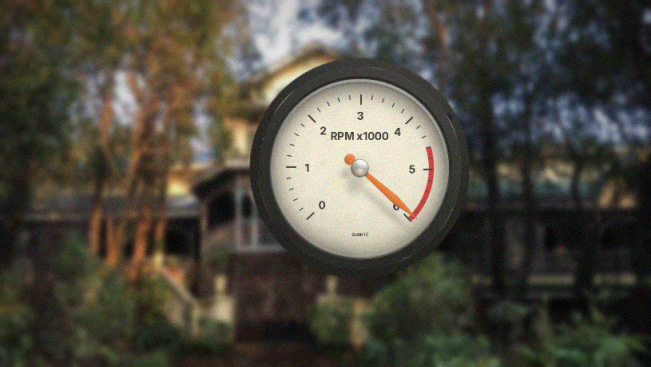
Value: value=5900 unit=rpm
